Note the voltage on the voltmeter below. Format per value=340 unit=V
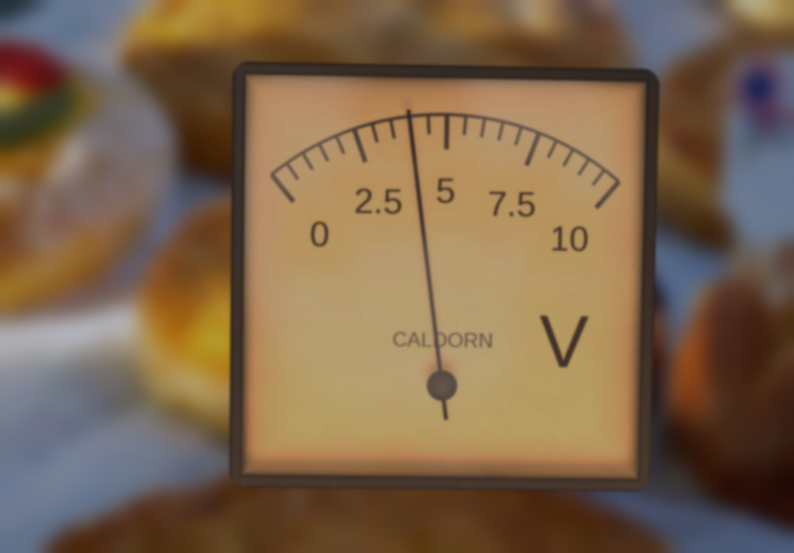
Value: value=4 unit=V
